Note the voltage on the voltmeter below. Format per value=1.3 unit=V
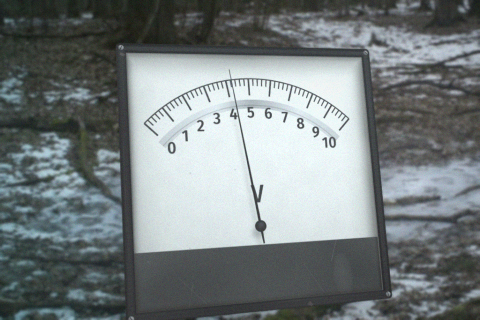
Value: value=4.2 unit=V
